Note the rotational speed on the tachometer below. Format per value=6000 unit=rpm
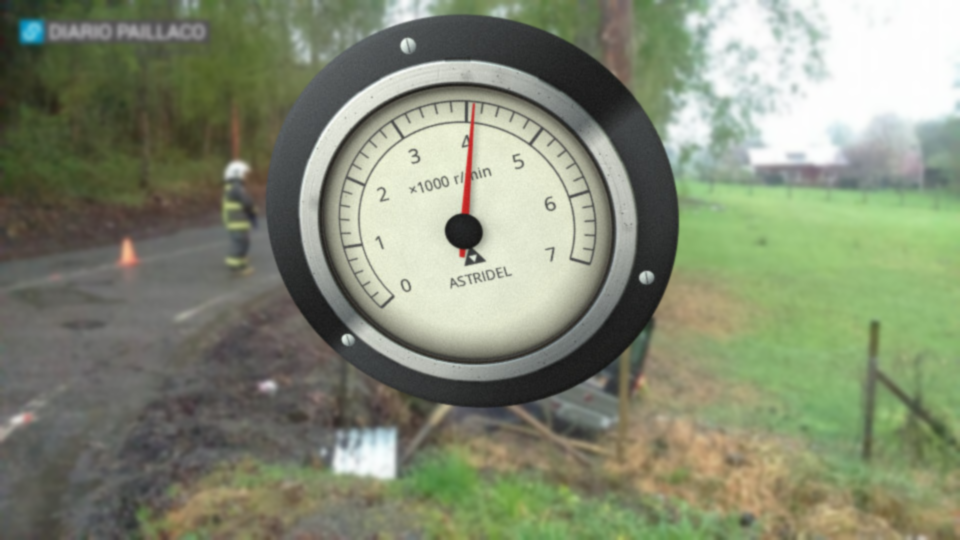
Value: value=4100 unit=rpm
